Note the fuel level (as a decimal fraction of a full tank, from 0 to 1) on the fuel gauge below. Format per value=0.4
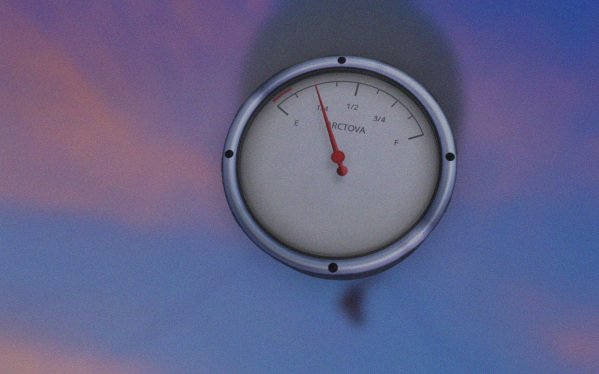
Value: value=0.25
